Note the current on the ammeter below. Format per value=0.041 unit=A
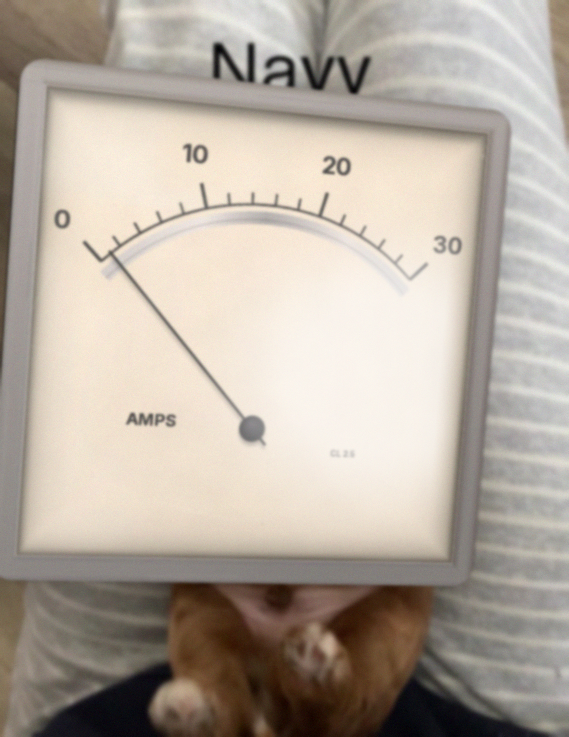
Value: value=1 unit=A
